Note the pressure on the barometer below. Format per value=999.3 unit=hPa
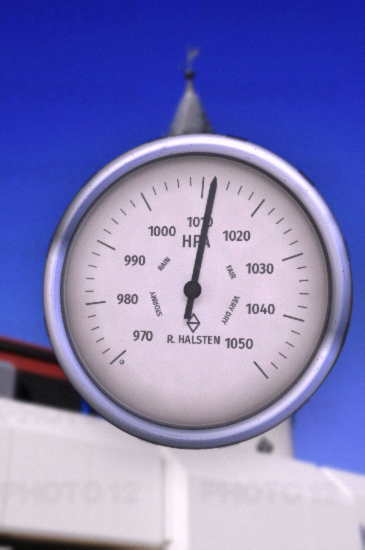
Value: value=1012 unit=hPa
